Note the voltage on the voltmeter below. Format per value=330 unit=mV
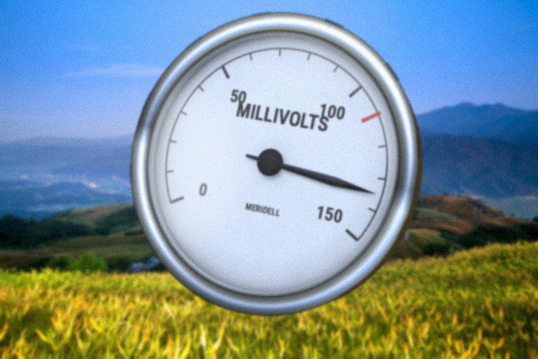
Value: value=135 unit=mV
